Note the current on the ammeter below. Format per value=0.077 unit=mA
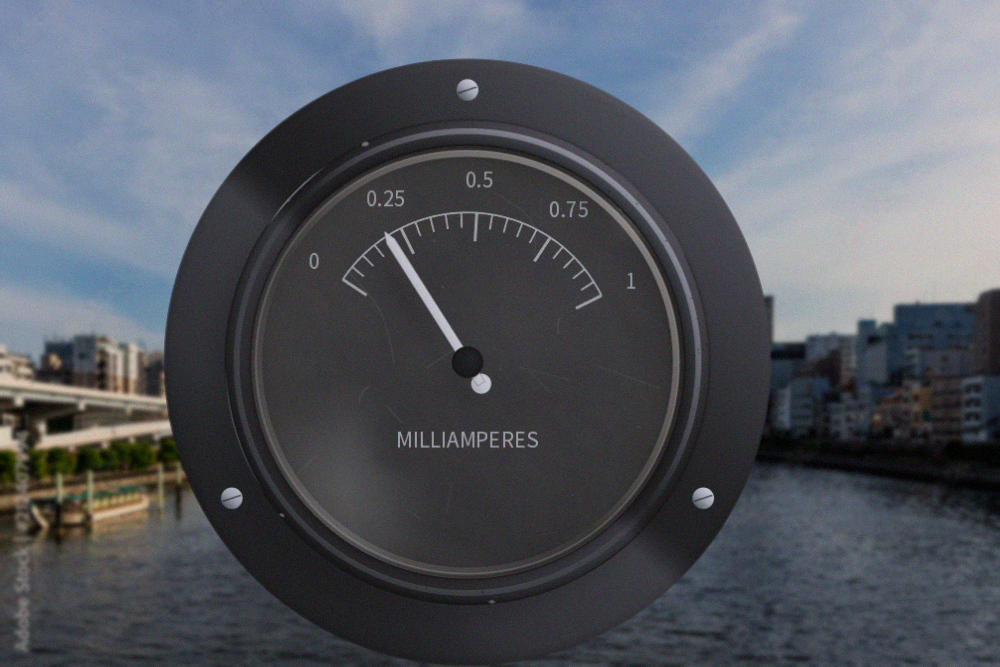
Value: value=0.2 unit=mA
